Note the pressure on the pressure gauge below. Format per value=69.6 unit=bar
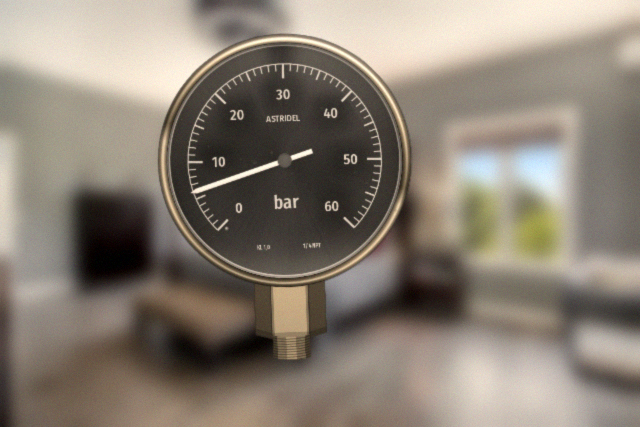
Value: value=6 unit=bar
